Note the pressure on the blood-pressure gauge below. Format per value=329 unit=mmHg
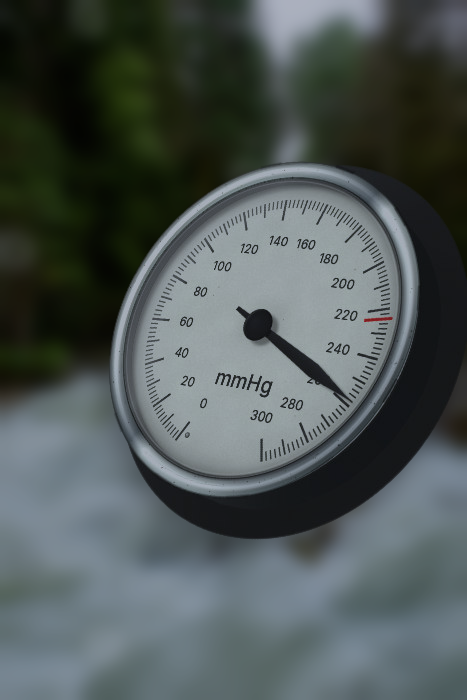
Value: value=258 unit=mmHg
